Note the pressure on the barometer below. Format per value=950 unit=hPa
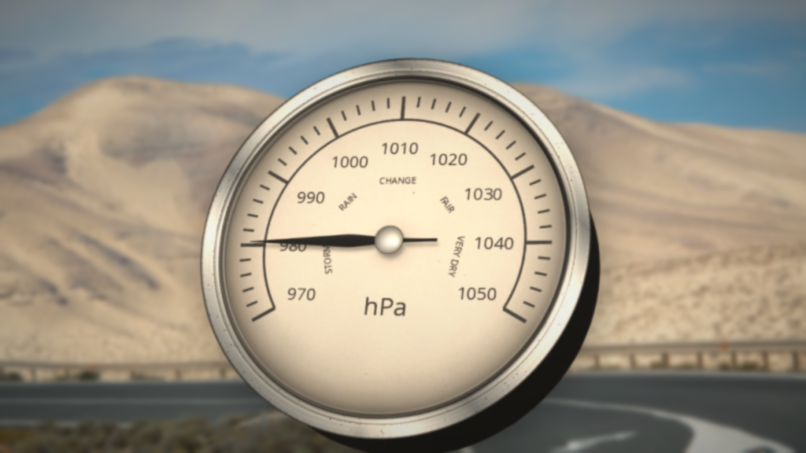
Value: value=980 unit=hPa
